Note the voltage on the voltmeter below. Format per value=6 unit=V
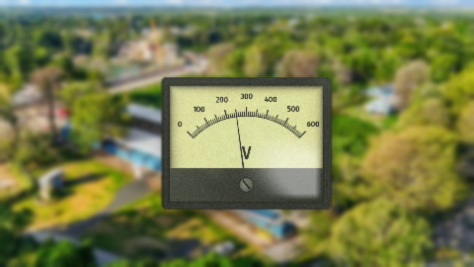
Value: value=250 unit=V
